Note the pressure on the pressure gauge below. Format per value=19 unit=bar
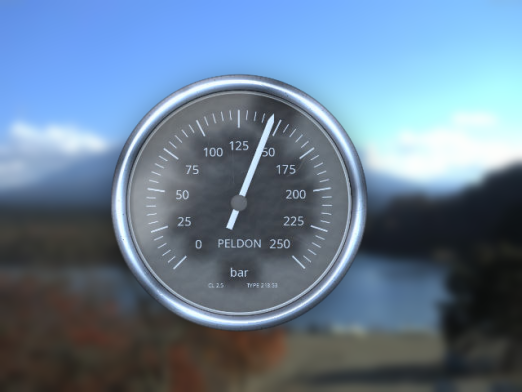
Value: value=145 unit=bar
